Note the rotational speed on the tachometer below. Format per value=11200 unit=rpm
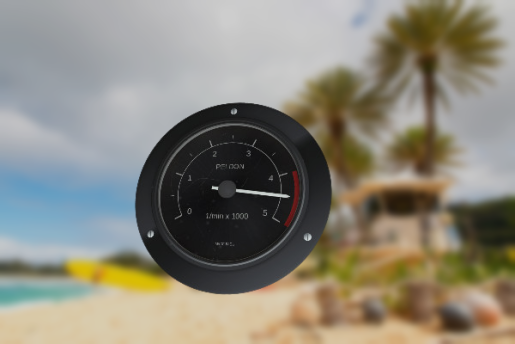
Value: value=4500 unit=rpm
